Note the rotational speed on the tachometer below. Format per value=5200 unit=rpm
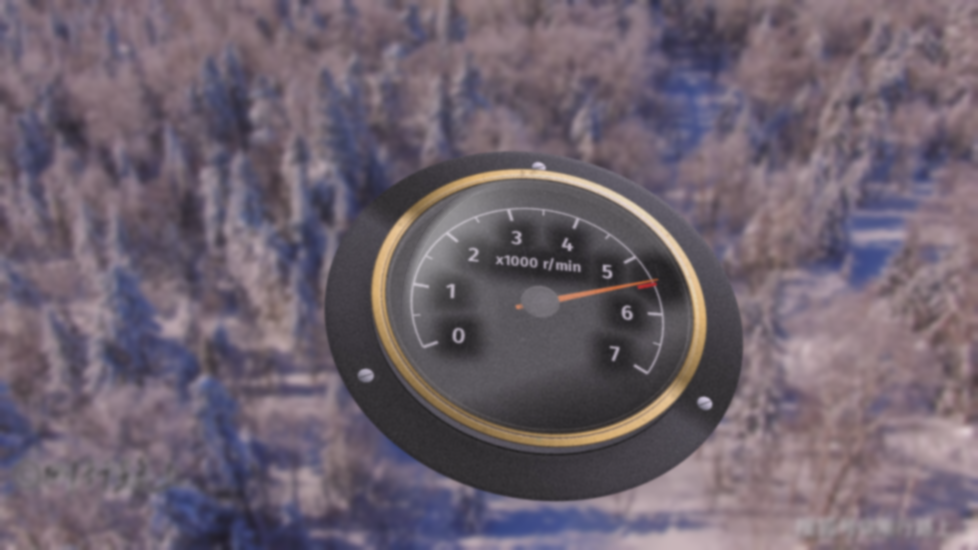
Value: value=5500 unit=rpm
